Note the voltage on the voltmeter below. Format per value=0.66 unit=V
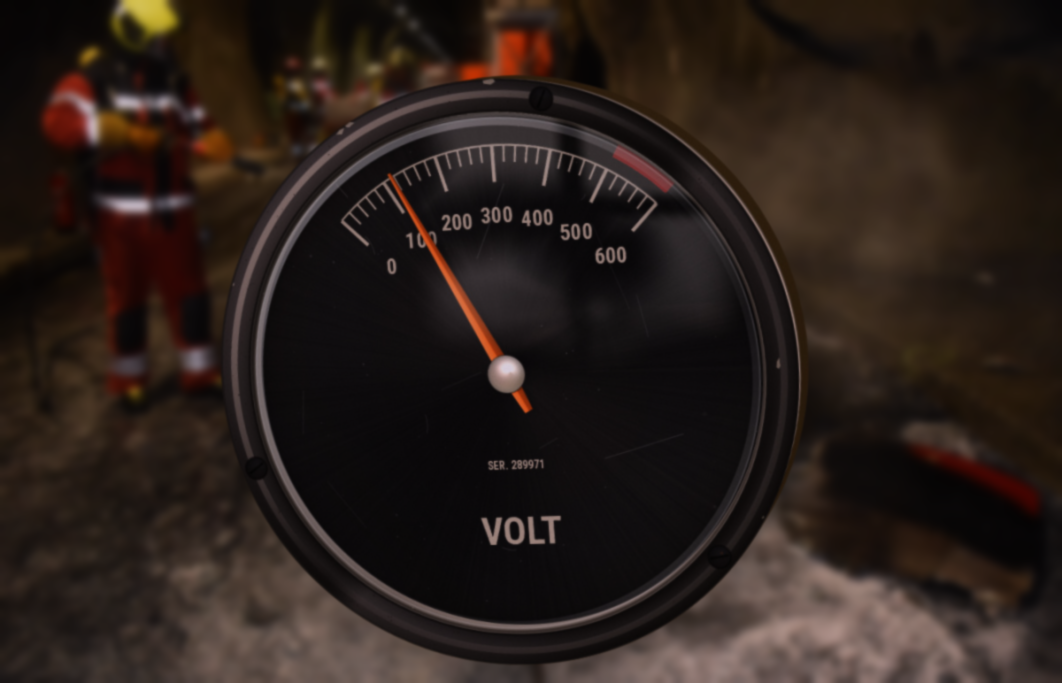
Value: value=120 unit=V
